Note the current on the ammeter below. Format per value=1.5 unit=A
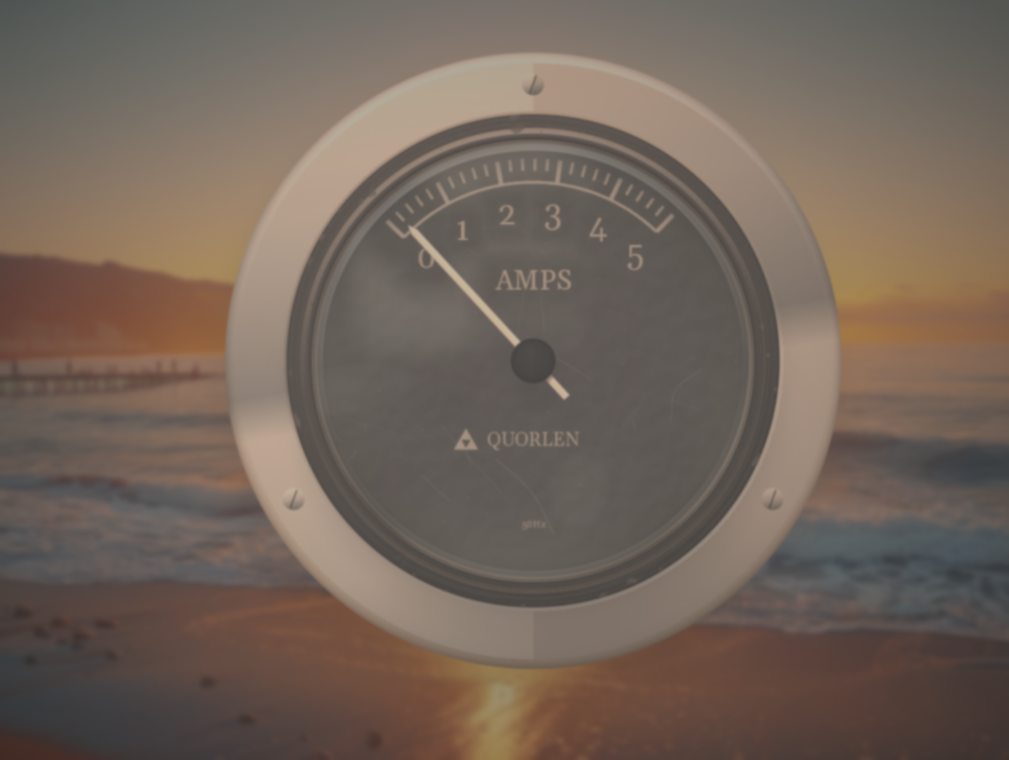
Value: value=0.2 unit=A
